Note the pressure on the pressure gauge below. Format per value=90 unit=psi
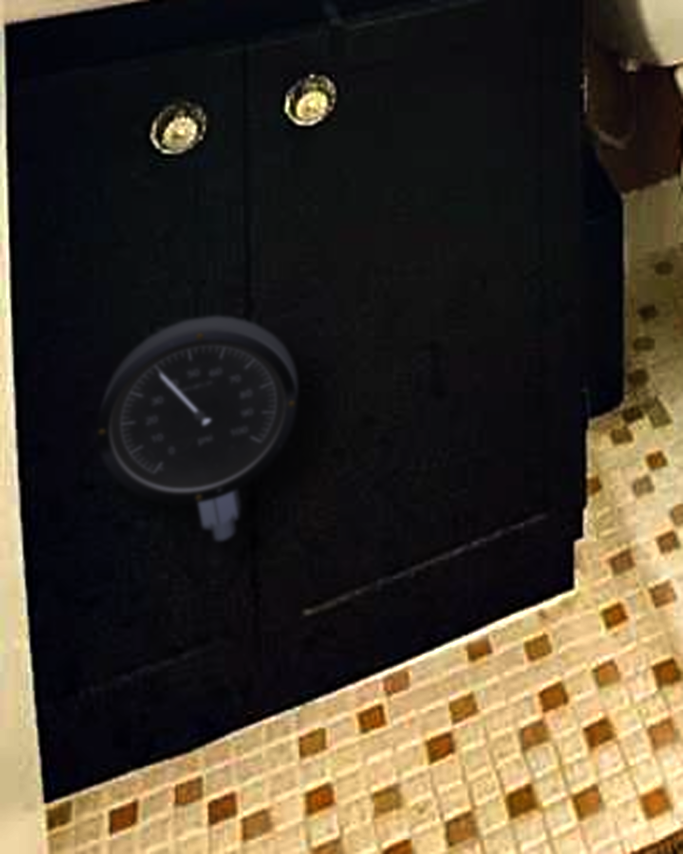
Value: value=40 unit=psi
